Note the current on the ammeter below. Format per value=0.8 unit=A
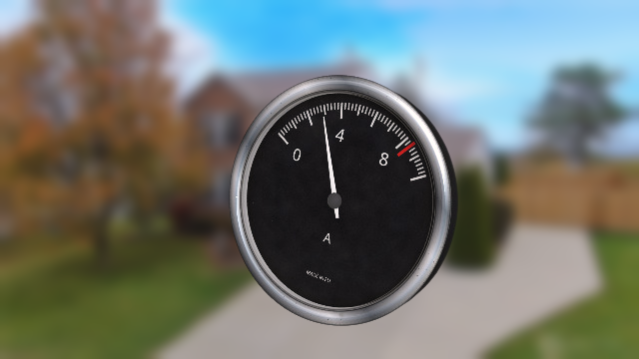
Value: value=3 unit=A
